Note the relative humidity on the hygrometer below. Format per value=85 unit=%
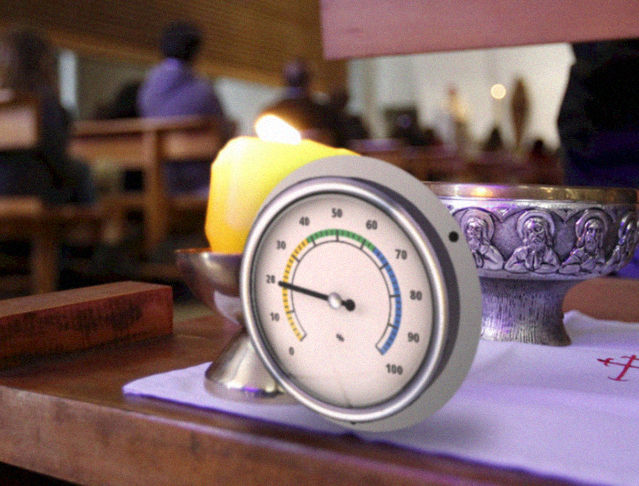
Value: value=20 unit=%
